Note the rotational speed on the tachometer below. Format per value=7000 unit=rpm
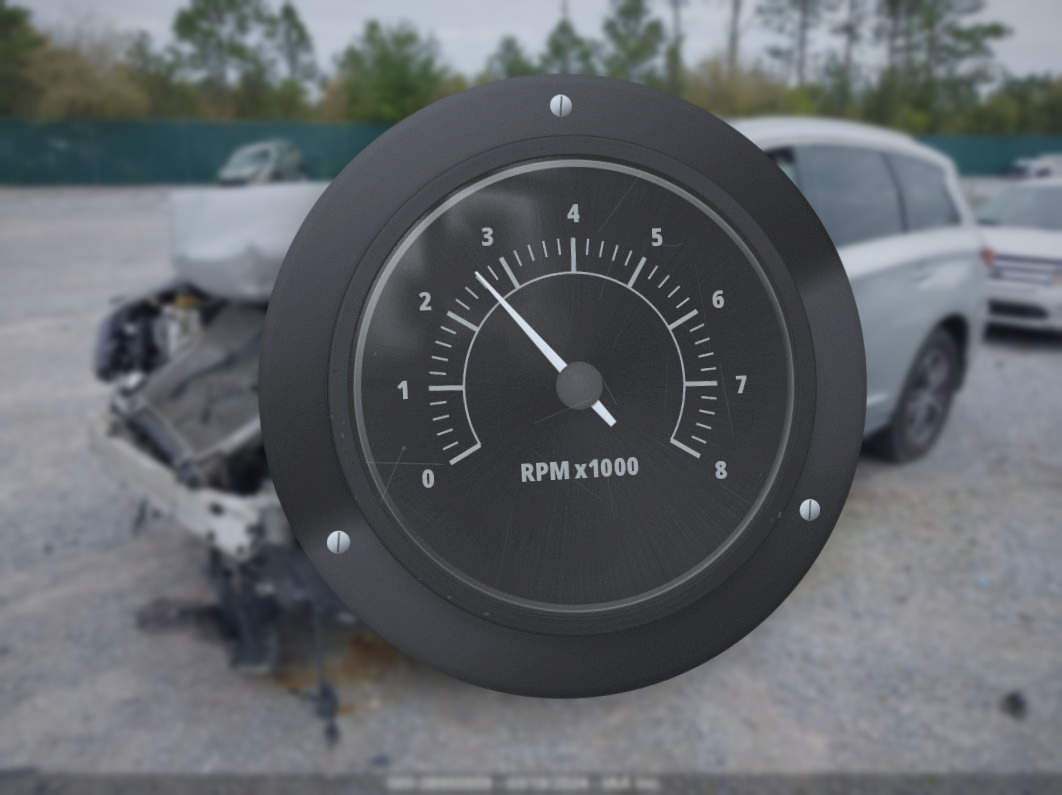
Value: value=2600 unit=rpm
